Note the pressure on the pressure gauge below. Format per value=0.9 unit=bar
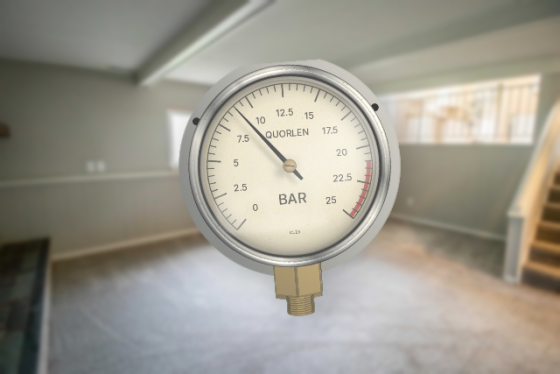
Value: value=9 unit=bar
